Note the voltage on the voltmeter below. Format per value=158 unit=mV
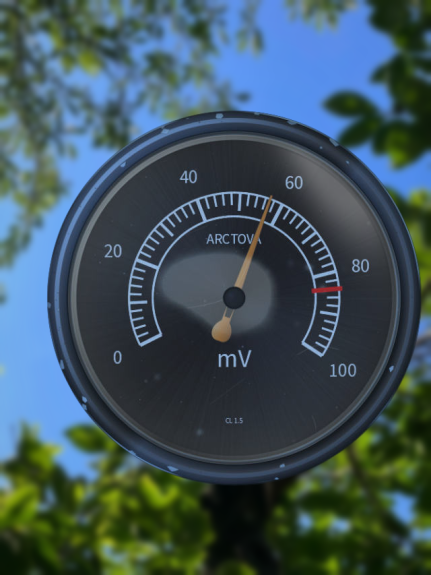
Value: value=57 unit=mV
